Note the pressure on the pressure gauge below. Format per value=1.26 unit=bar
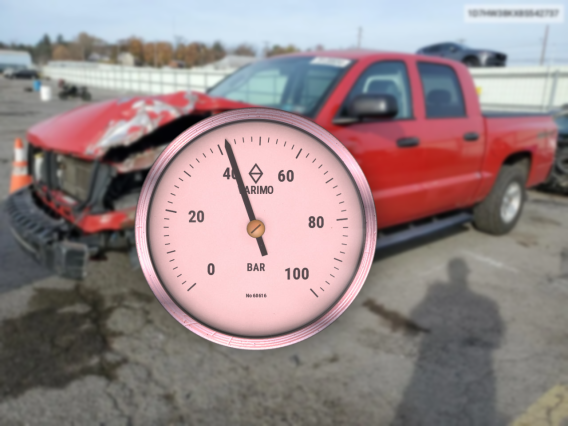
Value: value=42 unit=bar
